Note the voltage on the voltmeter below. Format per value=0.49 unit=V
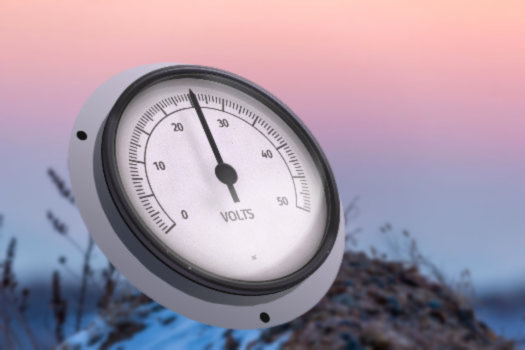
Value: value=25 unit=V
